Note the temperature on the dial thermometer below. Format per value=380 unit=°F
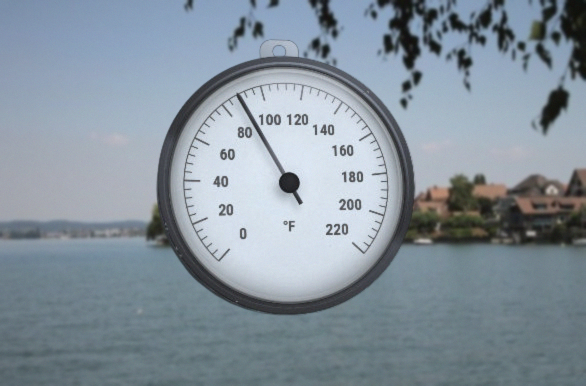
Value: value=88 unit=°F
